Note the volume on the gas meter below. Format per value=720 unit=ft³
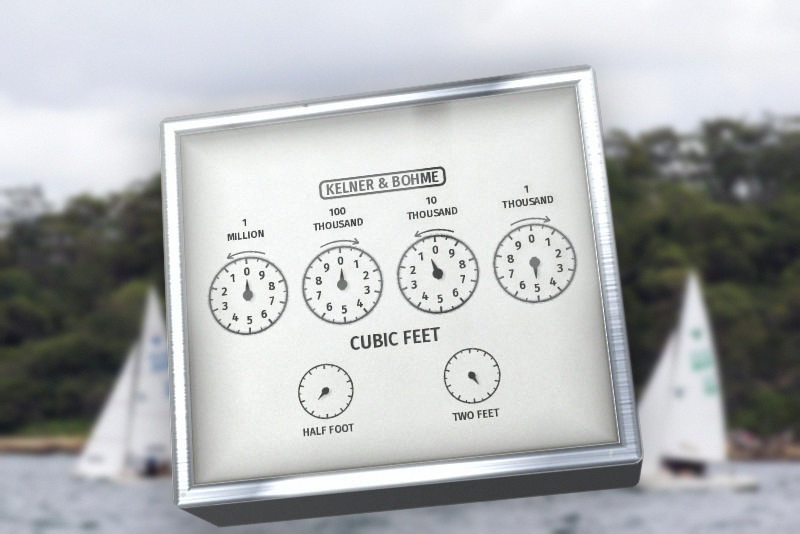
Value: value=500 unit=ft³
